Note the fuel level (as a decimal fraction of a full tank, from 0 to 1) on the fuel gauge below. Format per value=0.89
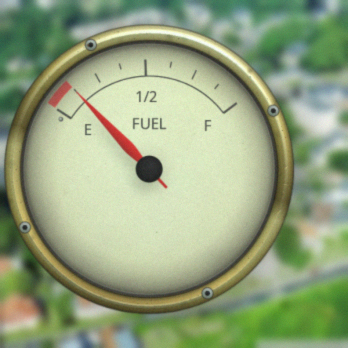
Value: value=0.125
